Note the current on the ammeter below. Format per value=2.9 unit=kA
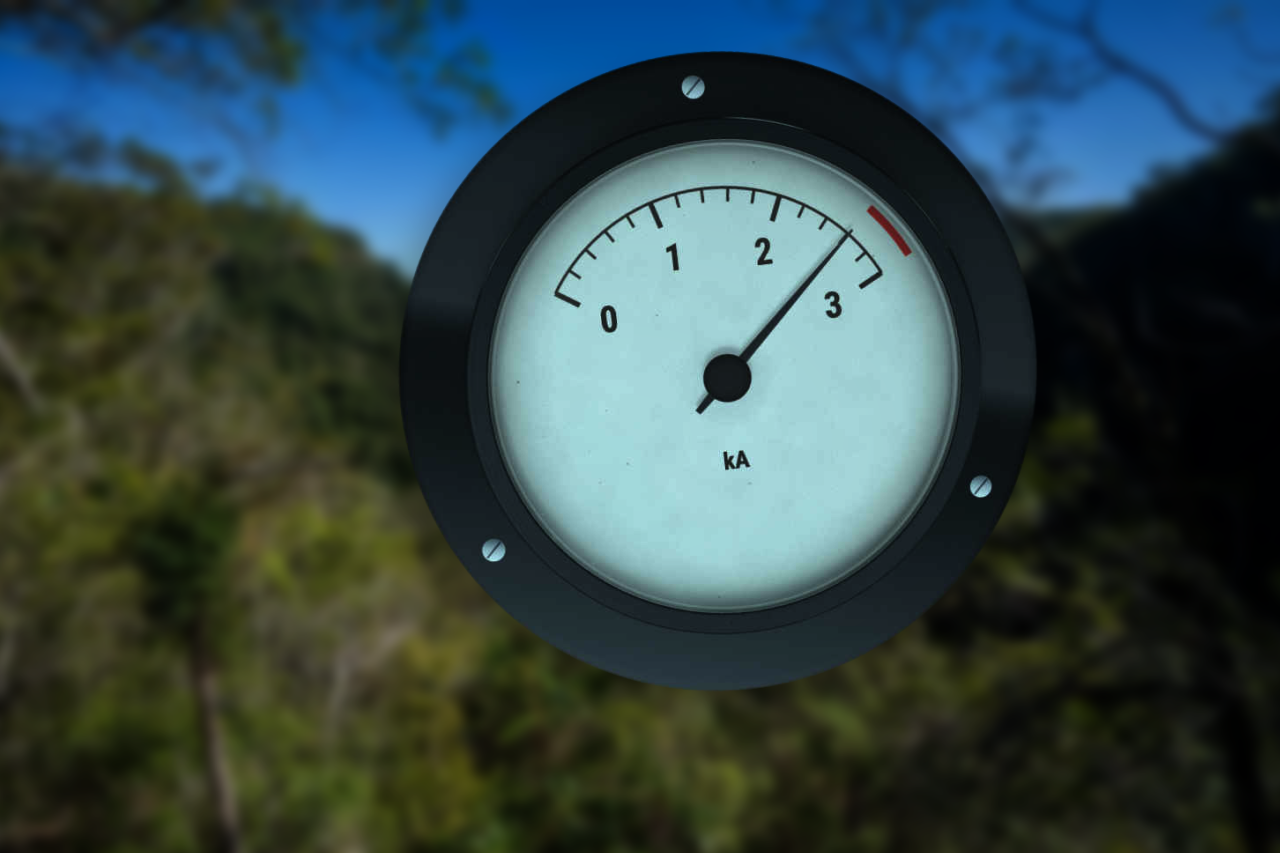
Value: value=2.6 unit=kA
